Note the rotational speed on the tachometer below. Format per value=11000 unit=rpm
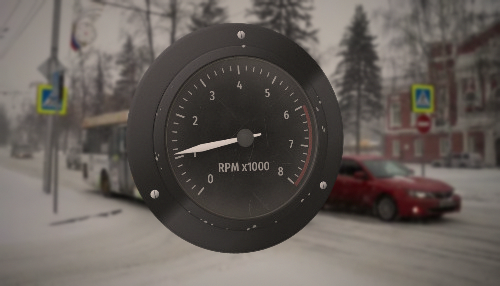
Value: value=1100 unit=rpm
